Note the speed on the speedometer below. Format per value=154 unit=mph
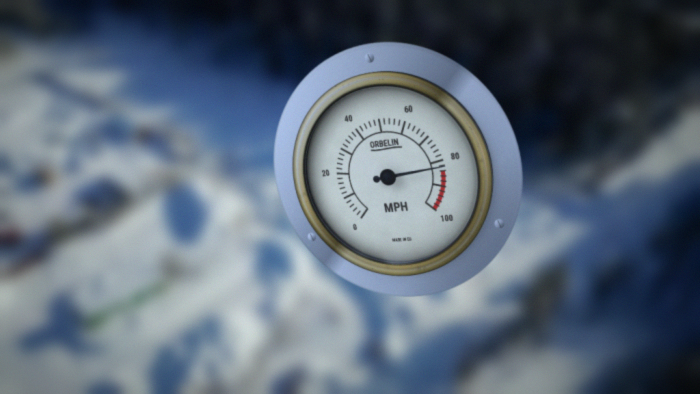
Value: value=82 unit=mph
